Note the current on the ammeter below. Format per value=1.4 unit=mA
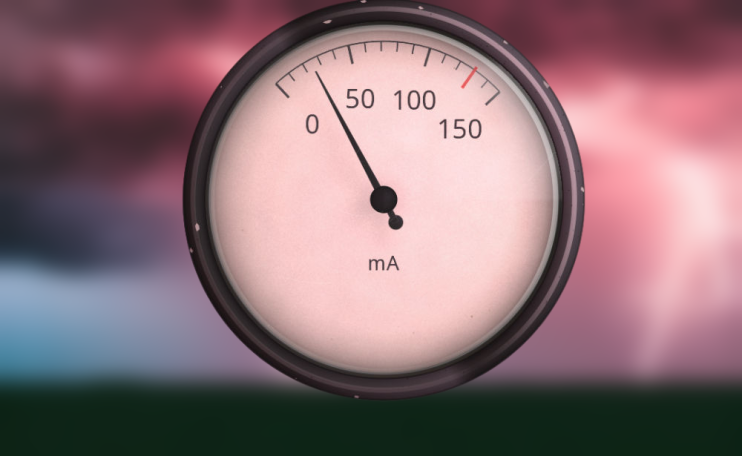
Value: value=25 unit=mA
